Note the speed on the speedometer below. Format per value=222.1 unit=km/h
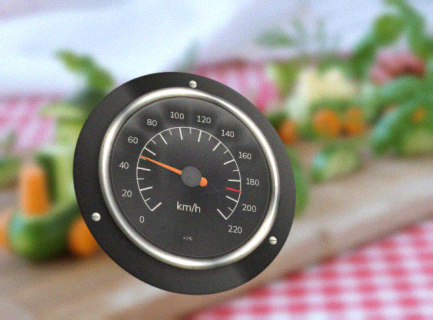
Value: value=50 unit=km/h
